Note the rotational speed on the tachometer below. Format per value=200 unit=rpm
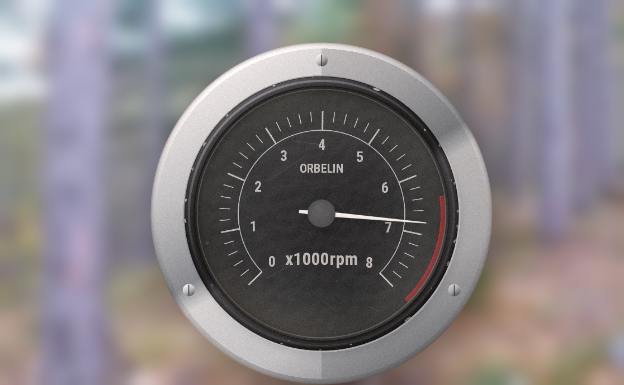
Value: value=6800 unit=rpm
